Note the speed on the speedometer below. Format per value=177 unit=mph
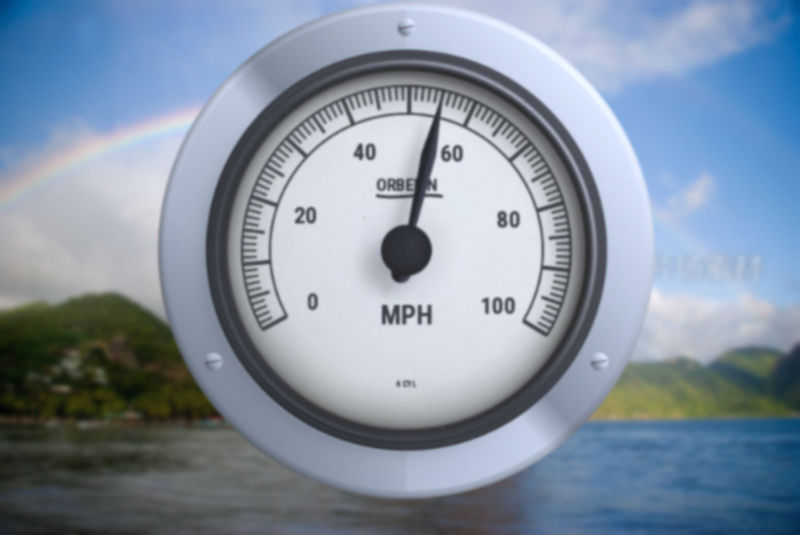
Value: value=55 unit=mph
